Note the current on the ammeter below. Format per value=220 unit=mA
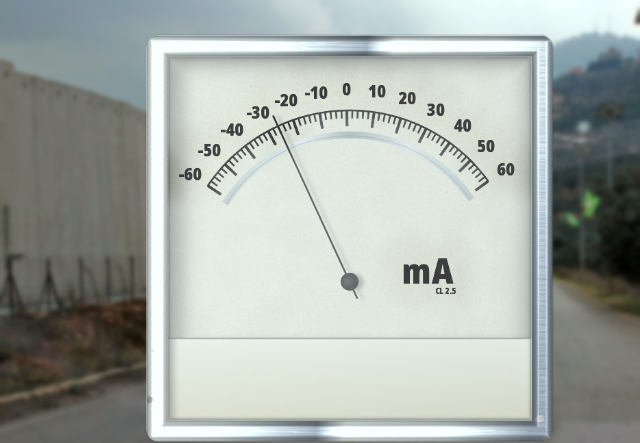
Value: value=-26 unit=mA
